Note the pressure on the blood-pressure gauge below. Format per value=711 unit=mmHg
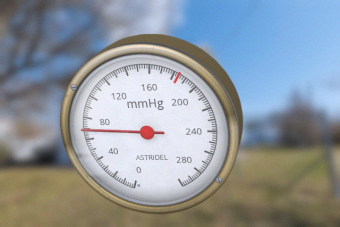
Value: value=70 unit=mmHg
